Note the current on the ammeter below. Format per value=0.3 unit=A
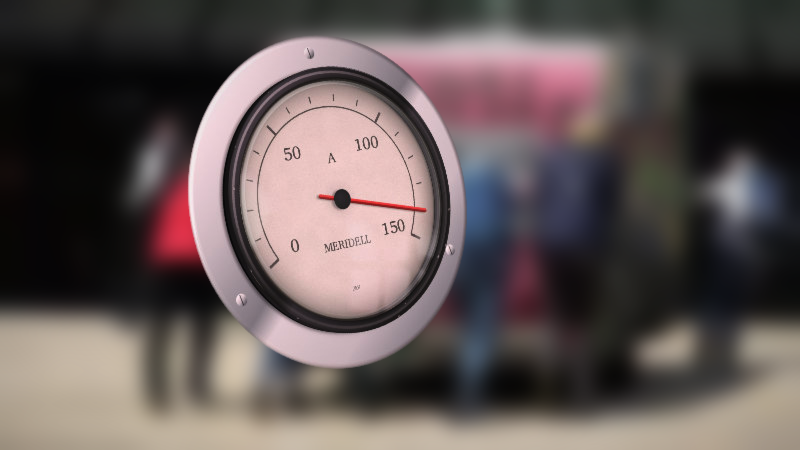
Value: value=140 unit=A
